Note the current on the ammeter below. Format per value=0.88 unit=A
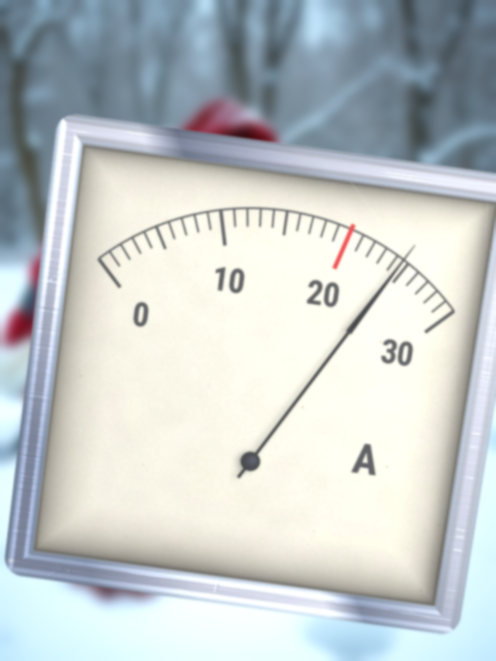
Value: value=24.5 unit=A
